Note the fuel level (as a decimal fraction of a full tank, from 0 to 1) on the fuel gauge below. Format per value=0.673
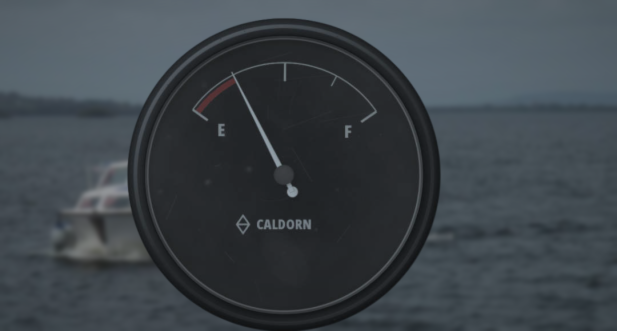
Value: value=0.25
